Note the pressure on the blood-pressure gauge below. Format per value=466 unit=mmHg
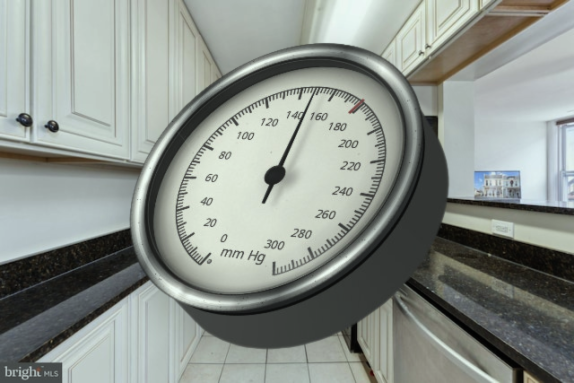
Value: value=150 unit=mmHg
